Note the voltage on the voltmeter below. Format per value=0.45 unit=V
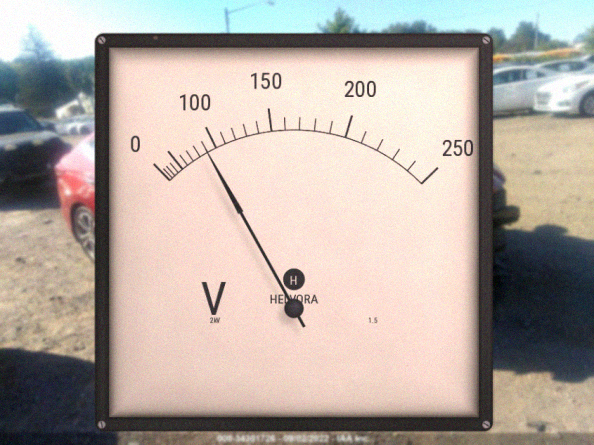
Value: value=90 unit=V
